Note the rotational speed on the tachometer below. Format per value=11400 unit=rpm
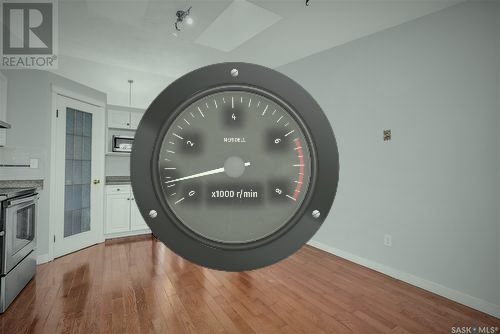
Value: value=625 unit=rpm
